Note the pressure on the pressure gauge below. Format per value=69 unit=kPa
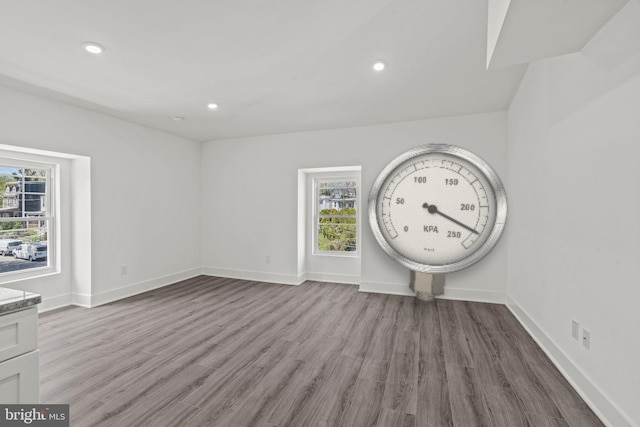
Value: value=230 unit=kPa
